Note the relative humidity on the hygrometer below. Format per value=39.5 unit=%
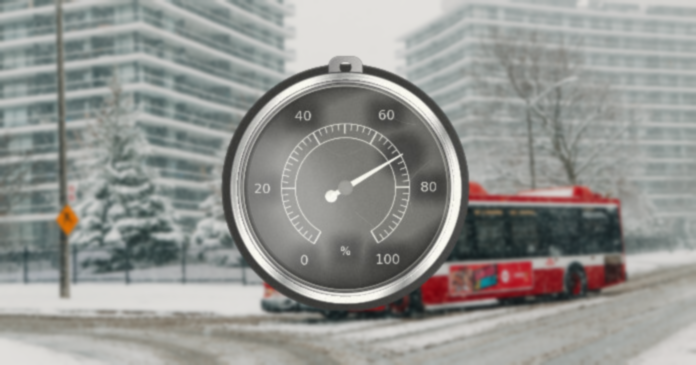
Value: value=70 unit=%
